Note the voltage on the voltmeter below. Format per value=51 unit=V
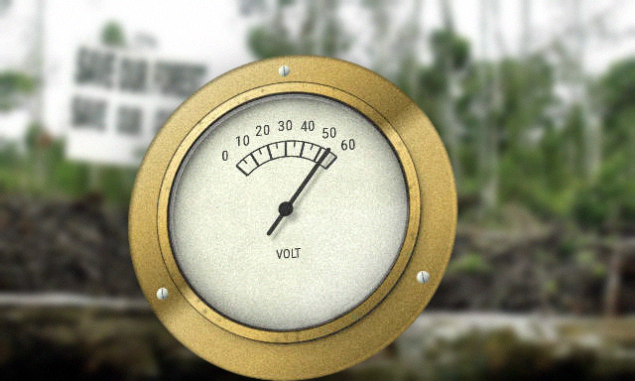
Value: value=55 unit=V
